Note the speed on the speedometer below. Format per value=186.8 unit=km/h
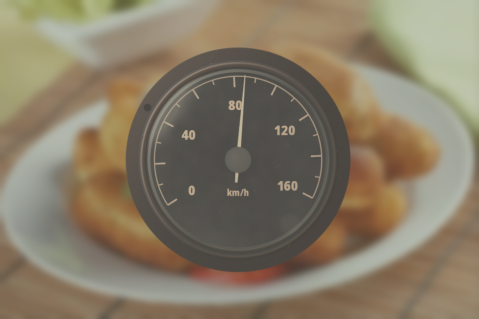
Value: value=85 unit=km/h
